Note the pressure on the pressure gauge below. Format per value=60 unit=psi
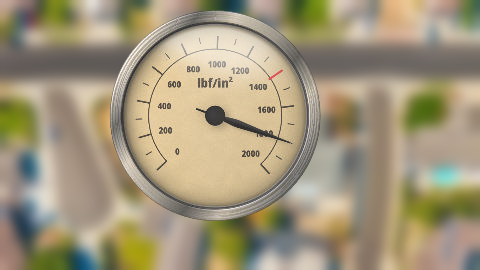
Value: value=1800 unit=psi
